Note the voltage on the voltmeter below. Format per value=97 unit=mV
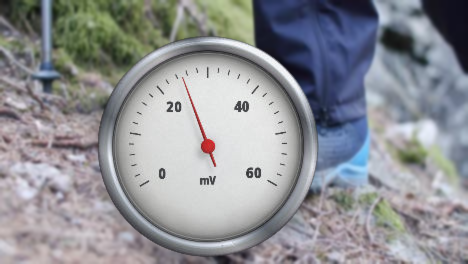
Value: value=25 unit=mV
